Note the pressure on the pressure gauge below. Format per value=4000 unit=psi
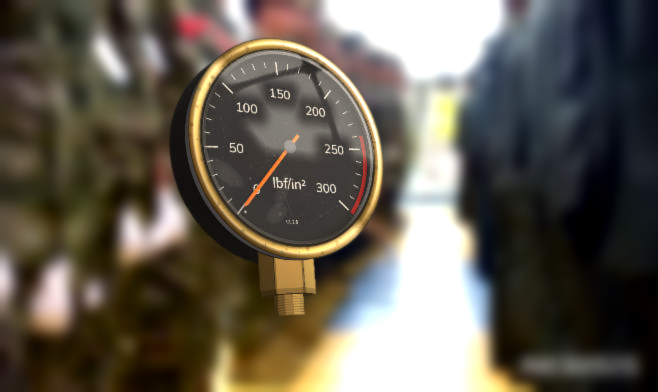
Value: value=0 unit=psi
